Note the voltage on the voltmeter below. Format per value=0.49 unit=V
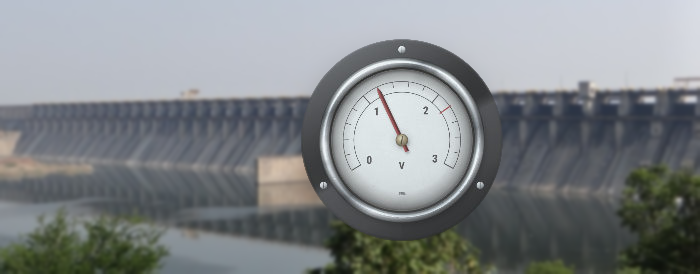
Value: value=1.2 unit=V
